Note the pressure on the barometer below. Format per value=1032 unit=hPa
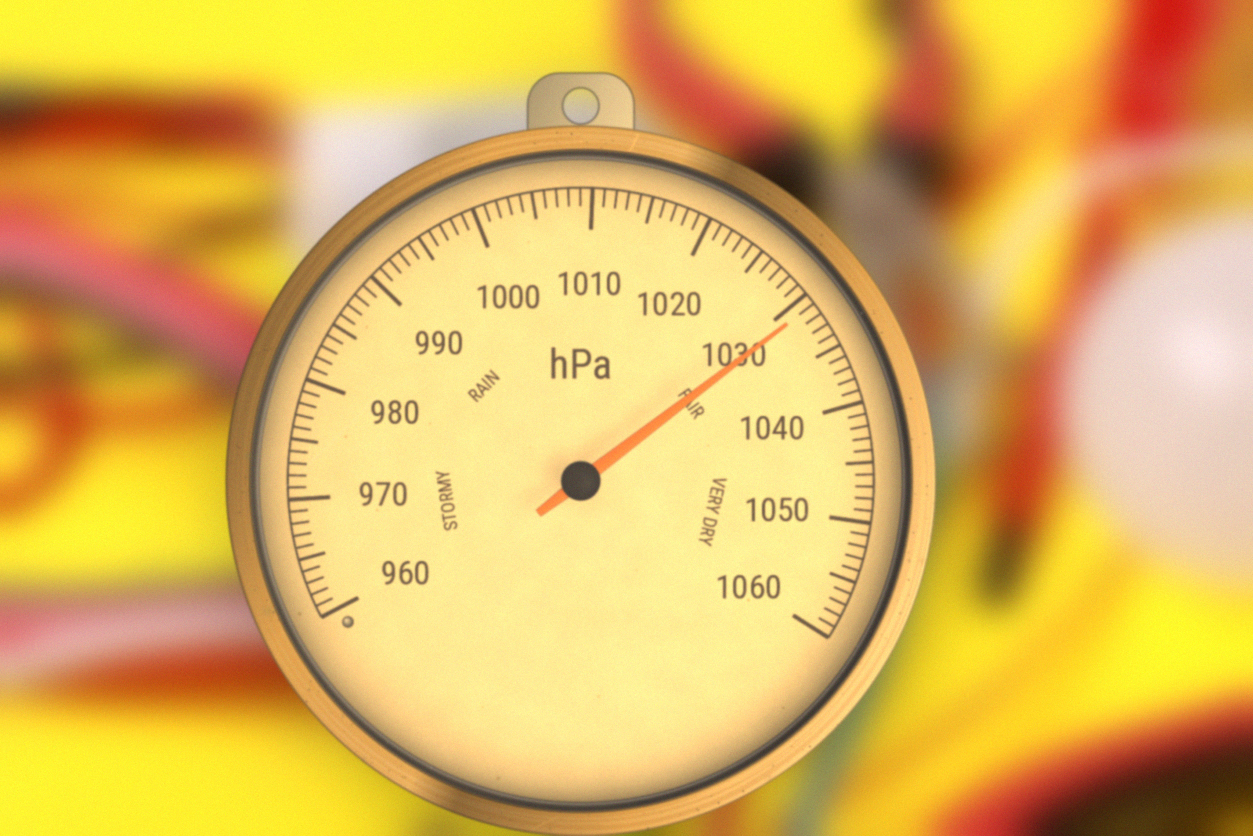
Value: value=1031 unit=hPa
